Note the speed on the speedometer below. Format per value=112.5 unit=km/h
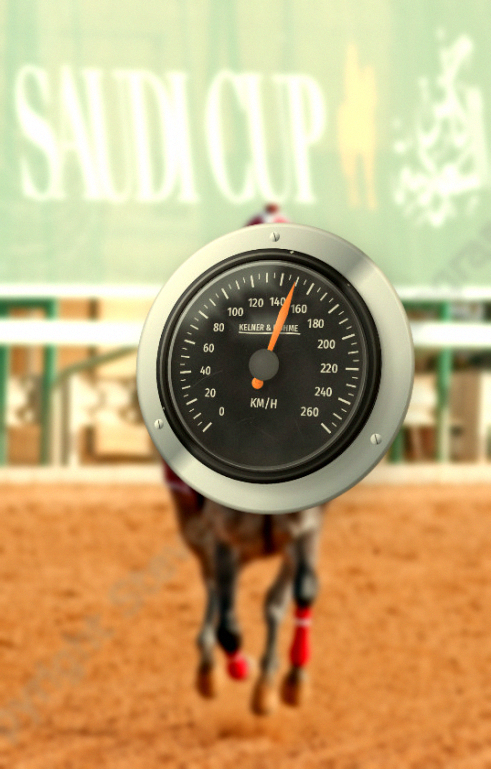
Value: value=150 unit=km/h
